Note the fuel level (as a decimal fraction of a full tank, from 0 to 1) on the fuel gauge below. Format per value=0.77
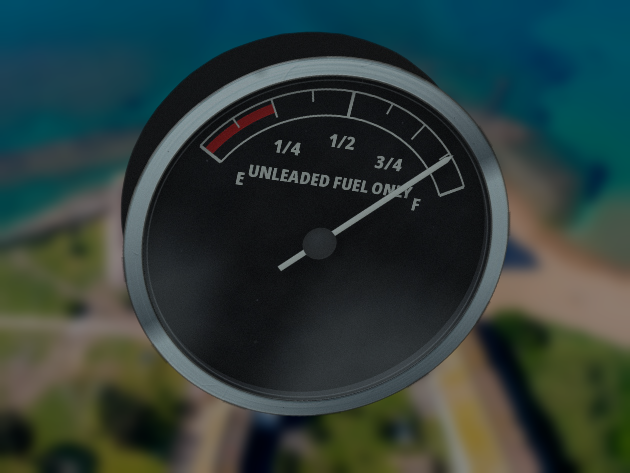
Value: value=0.875
